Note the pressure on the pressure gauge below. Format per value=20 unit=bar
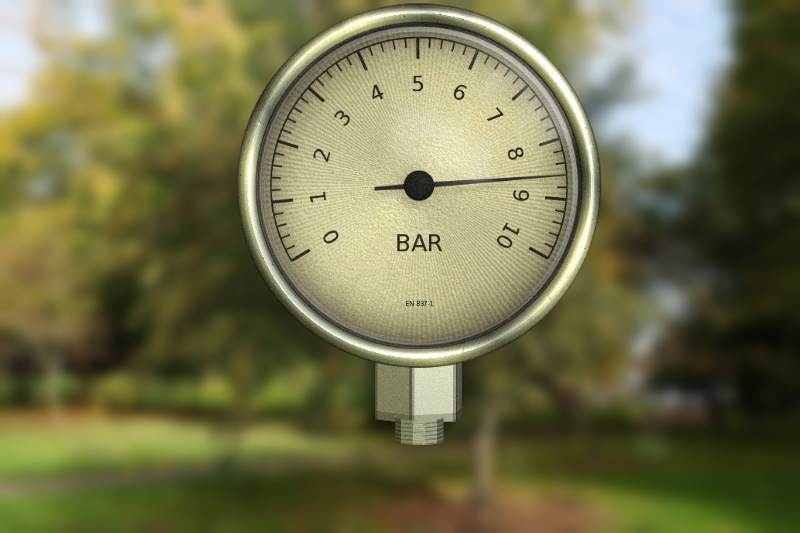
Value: value=8.6 unit=bar
